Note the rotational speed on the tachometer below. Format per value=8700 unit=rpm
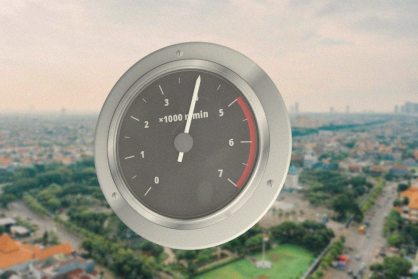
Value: value=4000 unit=rpm
